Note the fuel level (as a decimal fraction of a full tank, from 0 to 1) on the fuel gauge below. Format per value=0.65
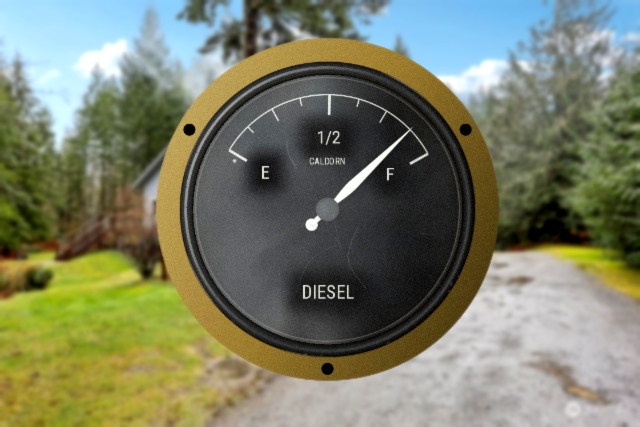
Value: value=0.875
